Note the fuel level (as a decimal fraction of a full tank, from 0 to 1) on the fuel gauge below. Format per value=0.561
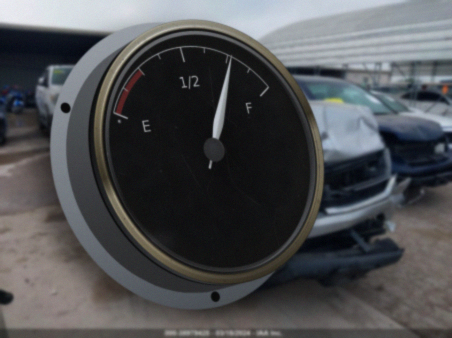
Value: value=0.75
